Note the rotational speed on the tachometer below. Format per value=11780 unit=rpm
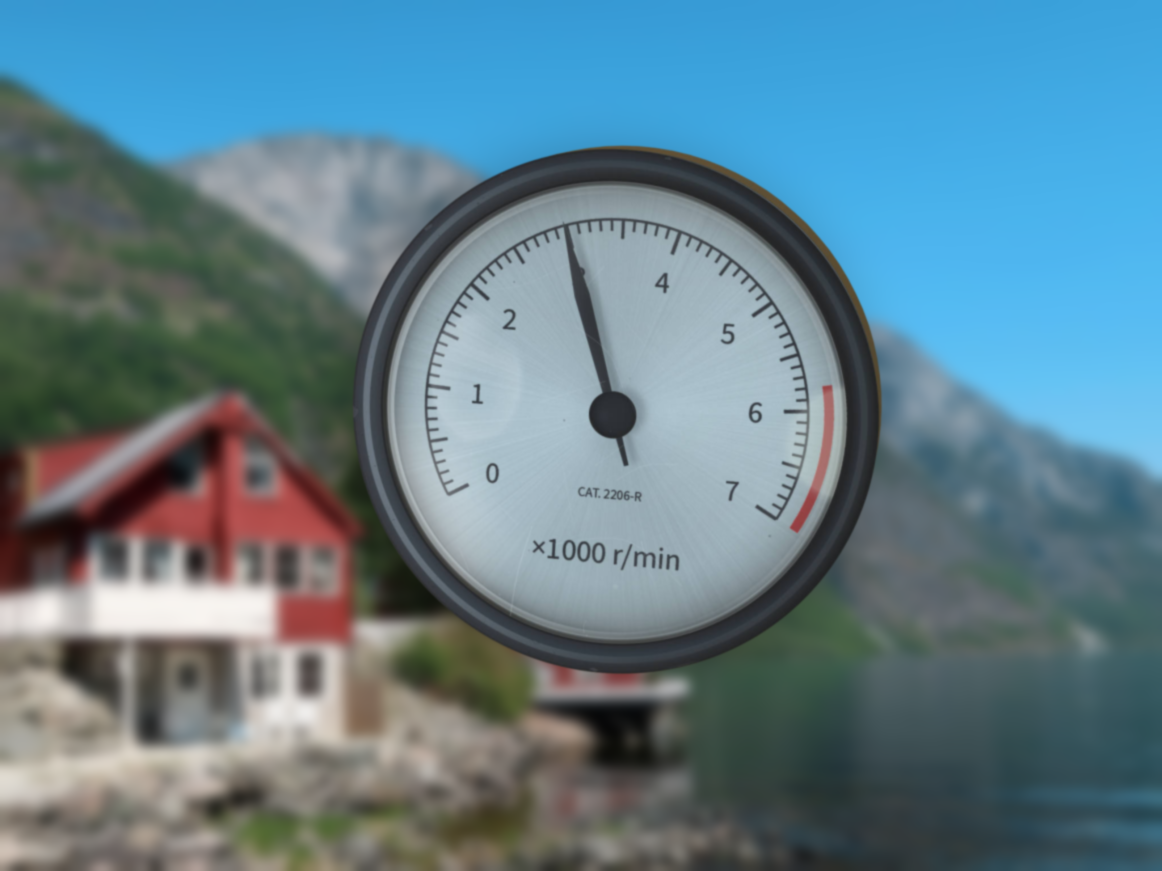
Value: value=3000 unit=rpm
